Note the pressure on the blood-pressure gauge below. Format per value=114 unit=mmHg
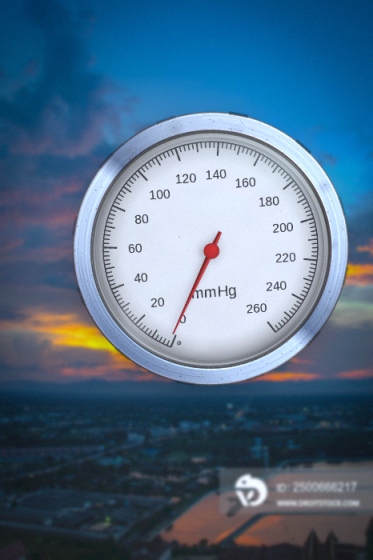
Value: value=2 unit=mmHg
